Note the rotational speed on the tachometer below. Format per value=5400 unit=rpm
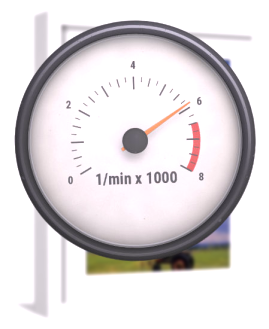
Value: value=5875 unit=rpm
